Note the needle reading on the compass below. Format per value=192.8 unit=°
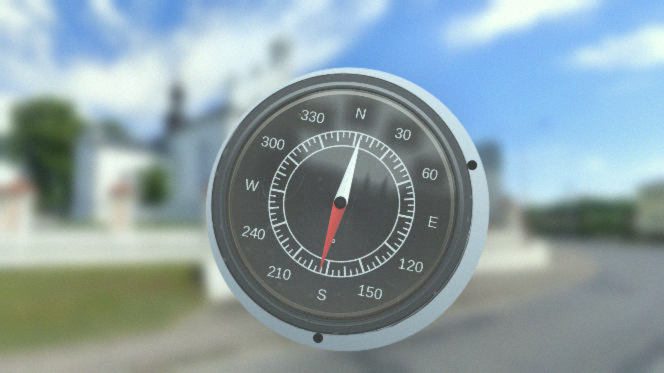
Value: value=185 unit=°
